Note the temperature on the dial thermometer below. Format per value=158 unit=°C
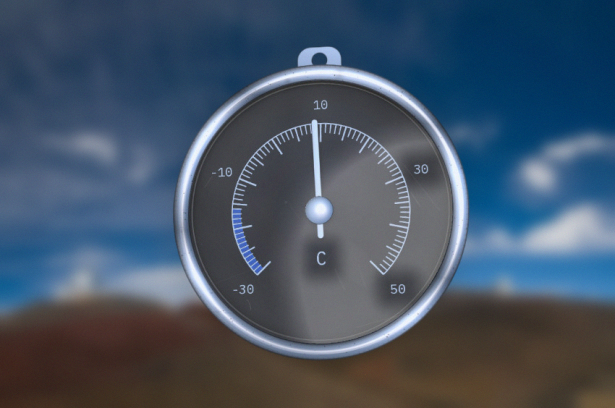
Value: value=9 unit=°C
